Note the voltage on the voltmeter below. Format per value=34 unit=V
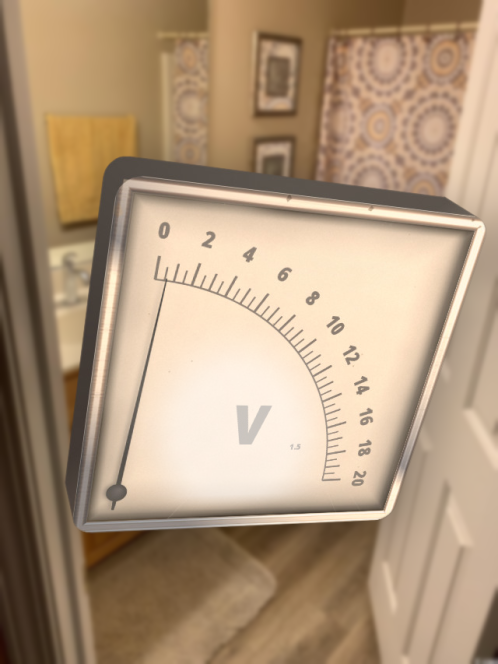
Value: value=0.5 unit=V
